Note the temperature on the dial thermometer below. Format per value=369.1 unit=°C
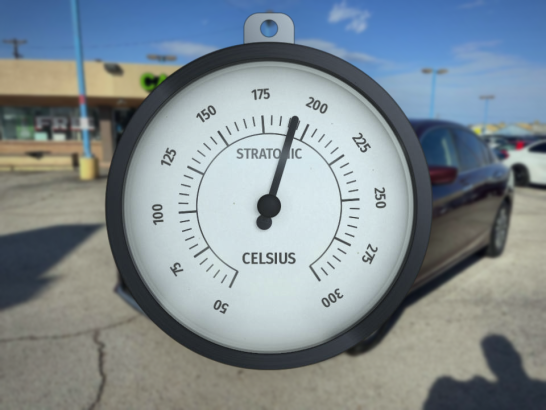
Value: value=192.5 unit=°C
